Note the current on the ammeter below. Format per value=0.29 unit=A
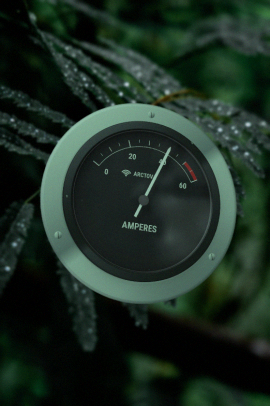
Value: value=40 unit=A
